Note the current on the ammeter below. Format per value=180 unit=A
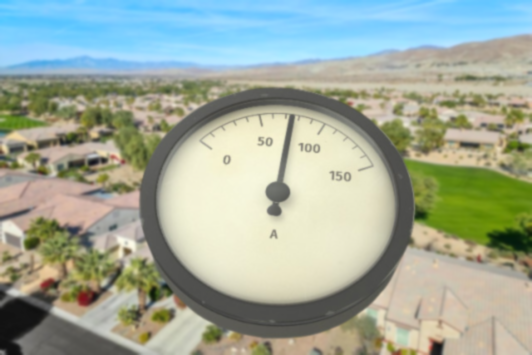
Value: value=75 unit=A
